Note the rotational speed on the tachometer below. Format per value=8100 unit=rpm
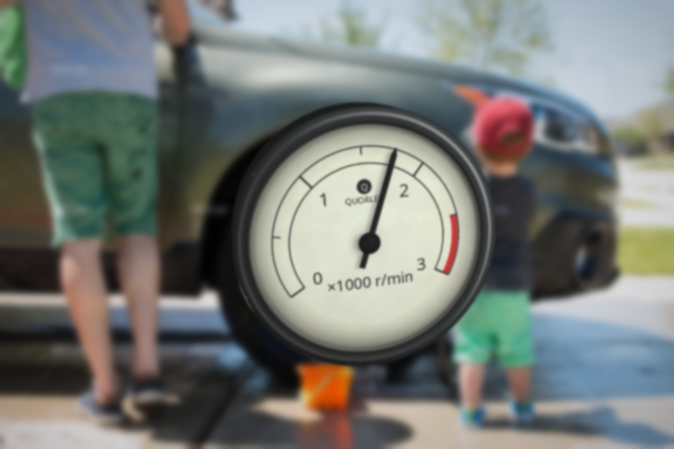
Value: value=1750 unit=rpm
